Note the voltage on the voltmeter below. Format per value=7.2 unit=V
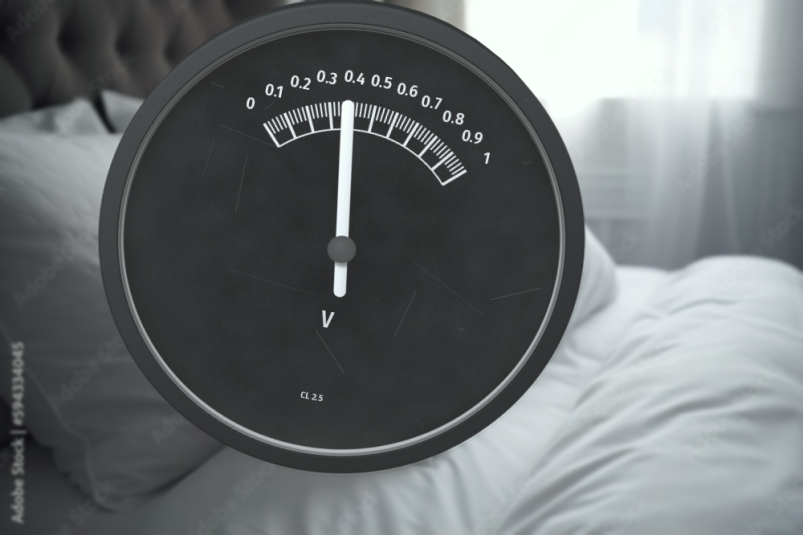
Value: value=0.38 unit=V
